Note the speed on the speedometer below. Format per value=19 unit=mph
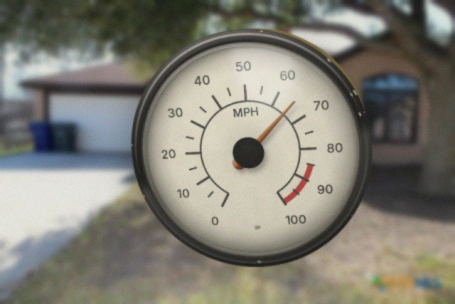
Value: value=65 unit=mph
